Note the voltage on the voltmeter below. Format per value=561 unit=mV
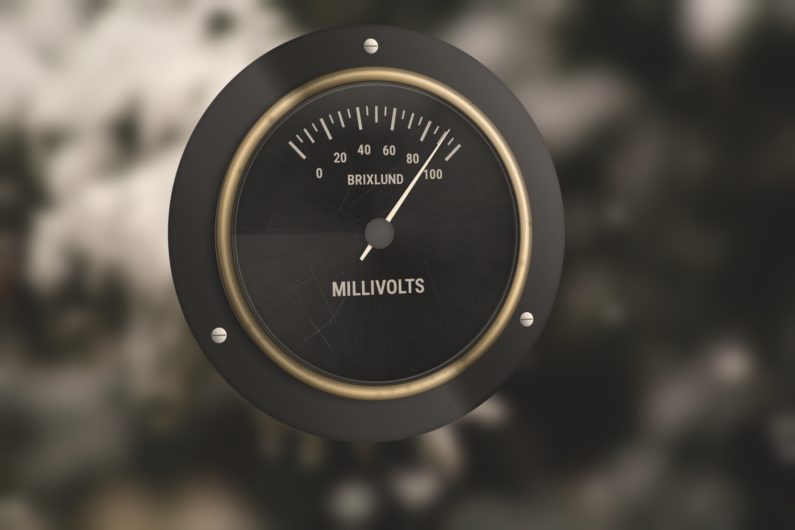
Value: value=90 unit=mV
